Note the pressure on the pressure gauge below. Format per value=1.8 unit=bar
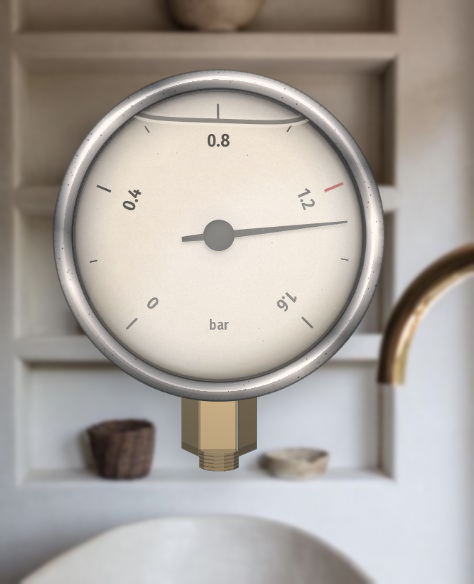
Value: value=1.3 unit=bar
